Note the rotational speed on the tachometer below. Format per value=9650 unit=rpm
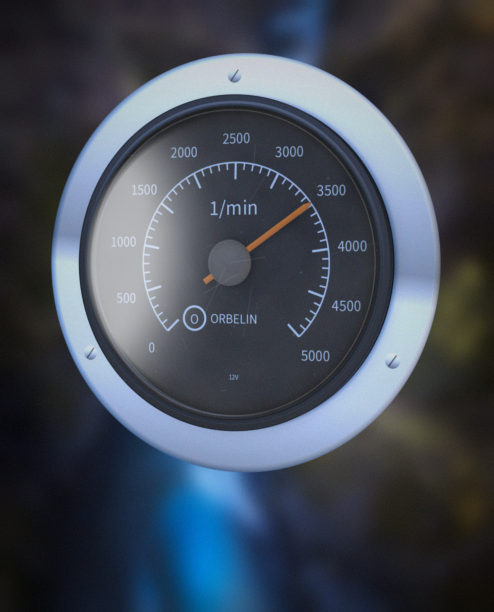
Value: value=3500 unit=rpm
